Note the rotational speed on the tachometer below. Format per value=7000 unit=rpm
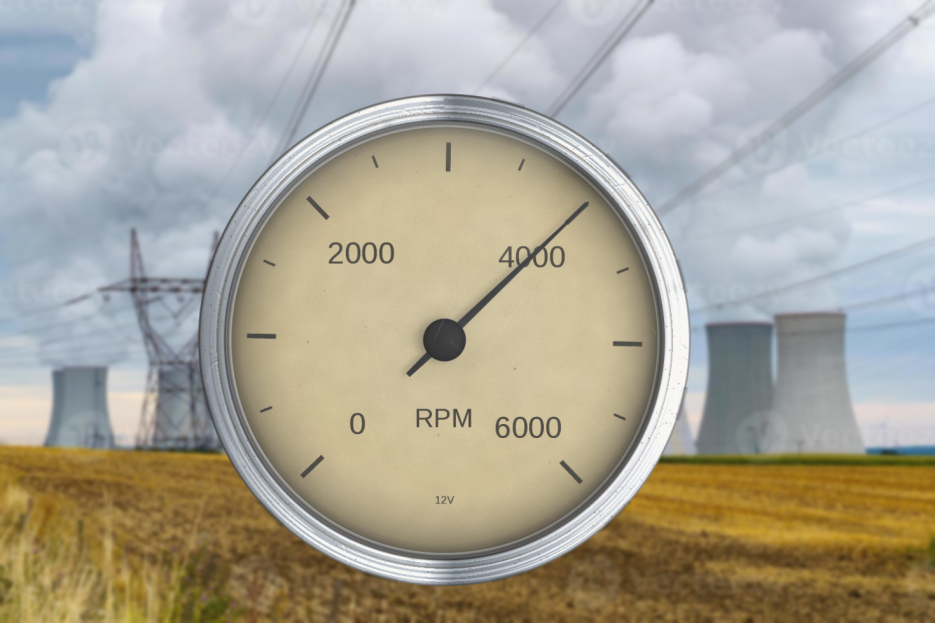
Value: value=4000 unit=rpm
